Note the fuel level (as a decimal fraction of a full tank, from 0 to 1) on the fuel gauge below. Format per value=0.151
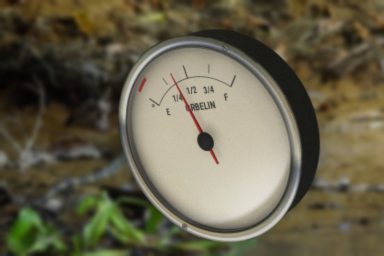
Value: value=0.375
